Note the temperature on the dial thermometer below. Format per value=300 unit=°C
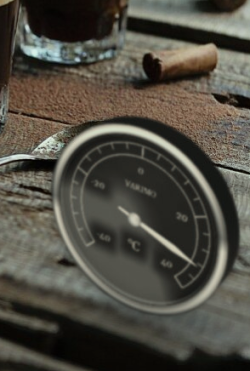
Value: value=32 unit=°C
